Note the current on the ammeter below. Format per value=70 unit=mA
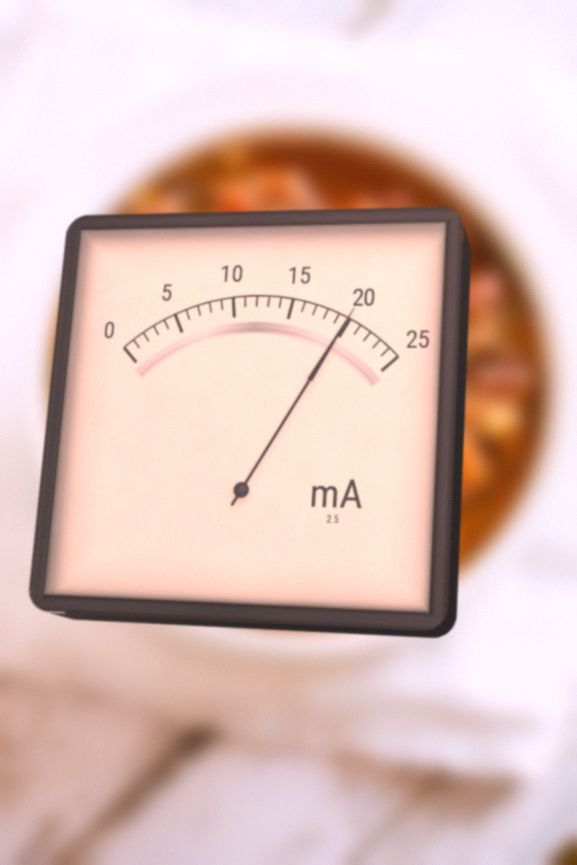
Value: value=20 unit=mA
